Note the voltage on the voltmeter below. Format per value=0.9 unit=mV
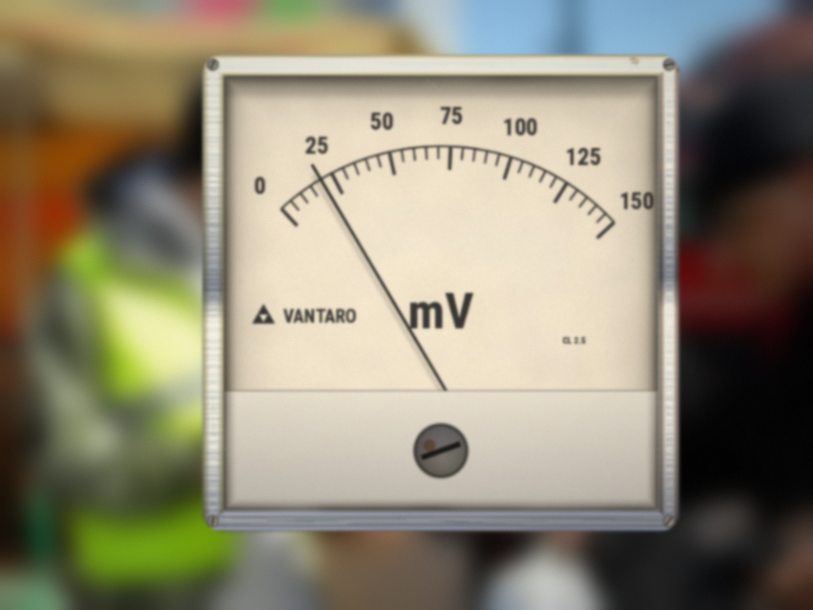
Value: value=20 unit=mV
